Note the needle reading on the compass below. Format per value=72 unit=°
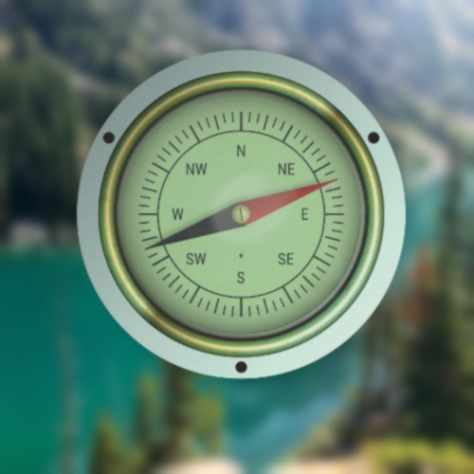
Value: value=70 unit=°
